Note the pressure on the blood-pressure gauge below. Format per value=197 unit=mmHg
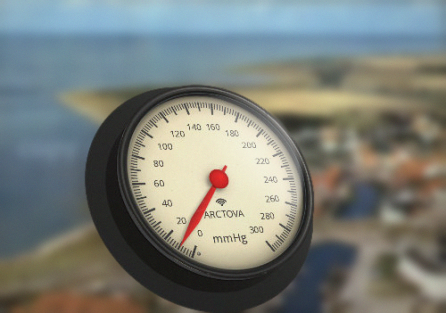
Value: value=10 unit=mmHg
